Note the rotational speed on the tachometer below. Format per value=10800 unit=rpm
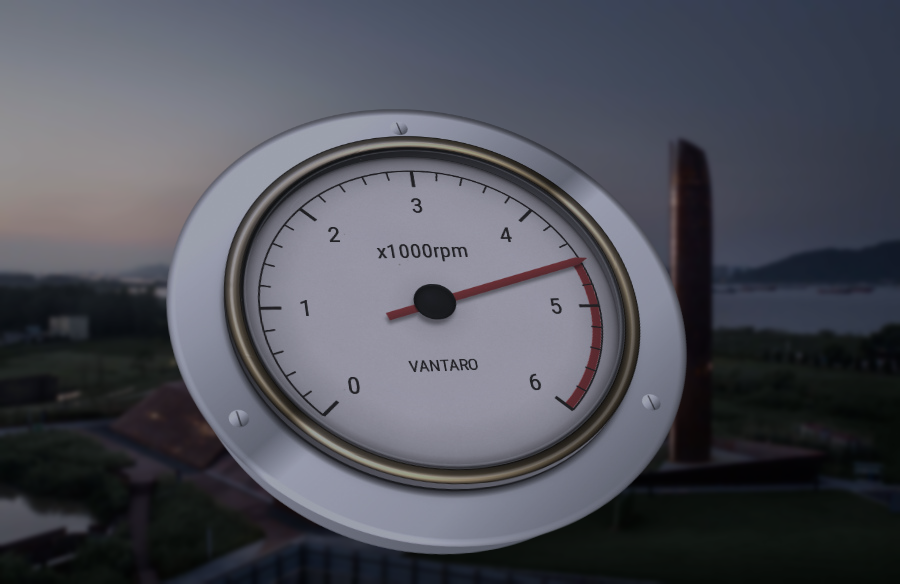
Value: value=4600 unit=rpm
